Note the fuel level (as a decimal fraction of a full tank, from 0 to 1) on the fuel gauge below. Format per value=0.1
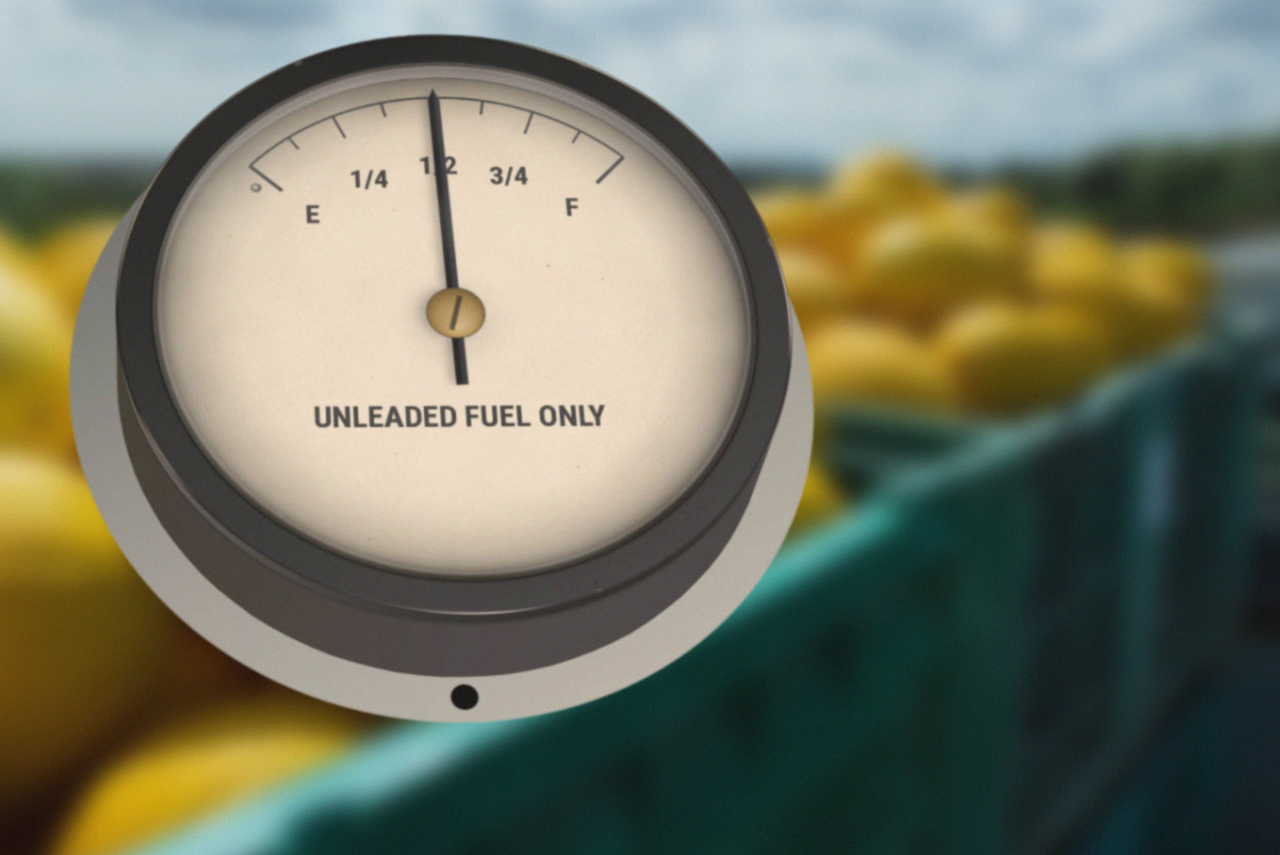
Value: value=0.5
